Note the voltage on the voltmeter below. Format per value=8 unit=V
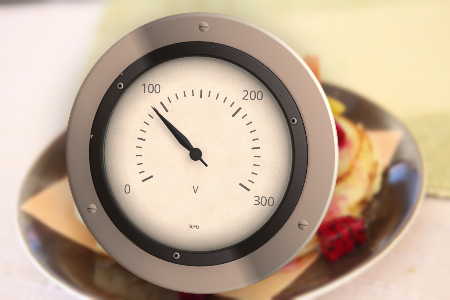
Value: value=90 unit=V
